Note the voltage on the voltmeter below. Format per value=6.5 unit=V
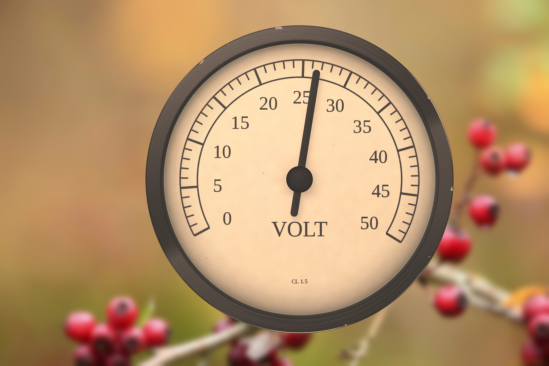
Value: value=26.5 unit=V
